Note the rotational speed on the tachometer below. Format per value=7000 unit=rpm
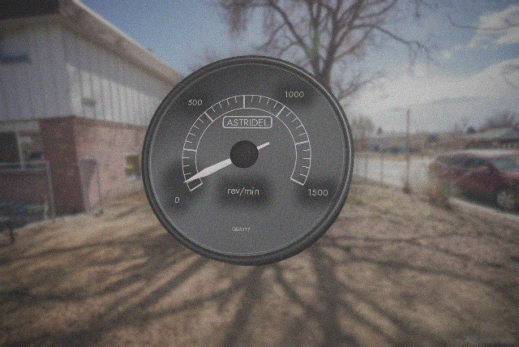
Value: value=50 unit=rpm
